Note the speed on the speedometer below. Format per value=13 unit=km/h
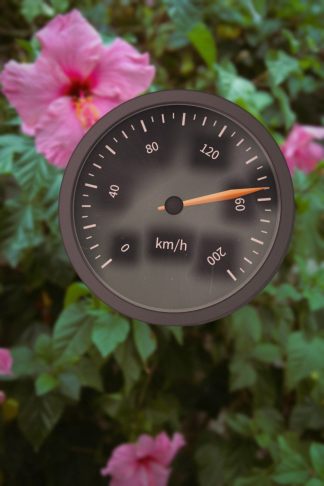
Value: value=155 unit=km/h
